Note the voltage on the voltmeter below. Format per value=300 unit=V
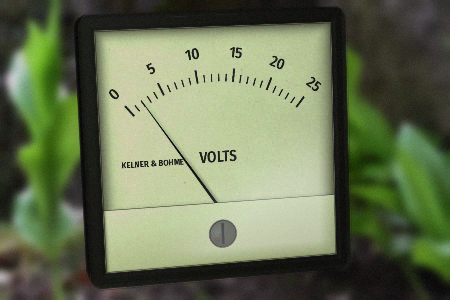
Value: value=2 unit=V
